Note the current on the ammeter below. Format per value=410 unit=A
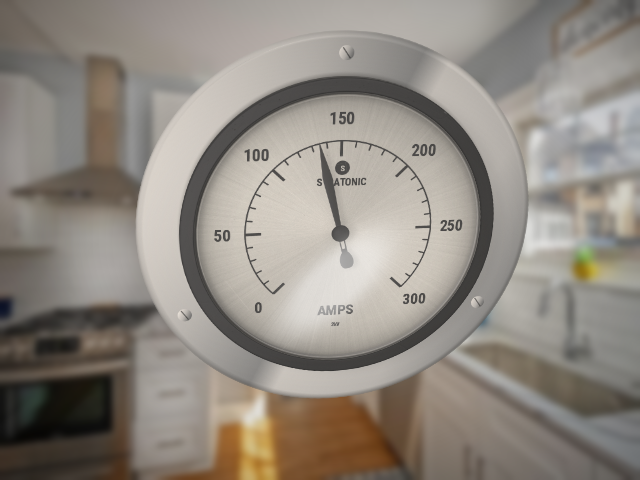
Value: value=135 unit=A
